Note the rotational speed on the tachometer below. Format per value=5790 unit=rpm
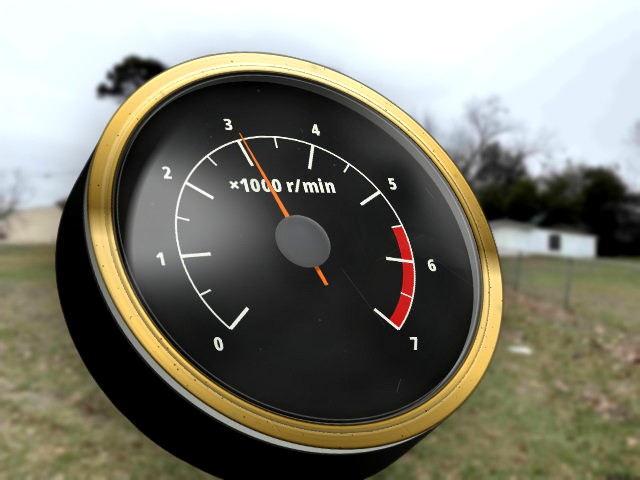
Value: value=3000 unit=rpm
